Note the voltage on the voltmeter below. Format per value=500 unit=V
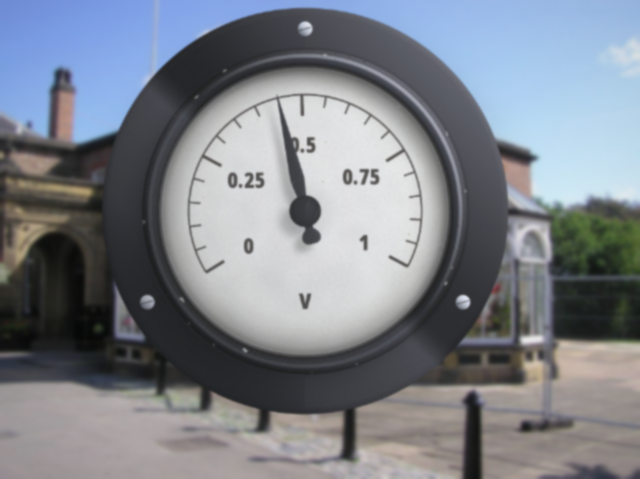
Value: value=0.45 unit=V
